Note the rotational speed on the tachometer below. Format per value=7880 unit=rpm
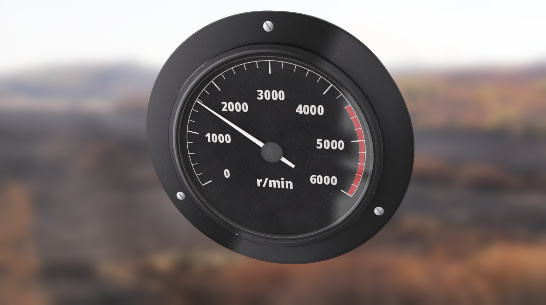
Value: value=1600 unit=rpm
